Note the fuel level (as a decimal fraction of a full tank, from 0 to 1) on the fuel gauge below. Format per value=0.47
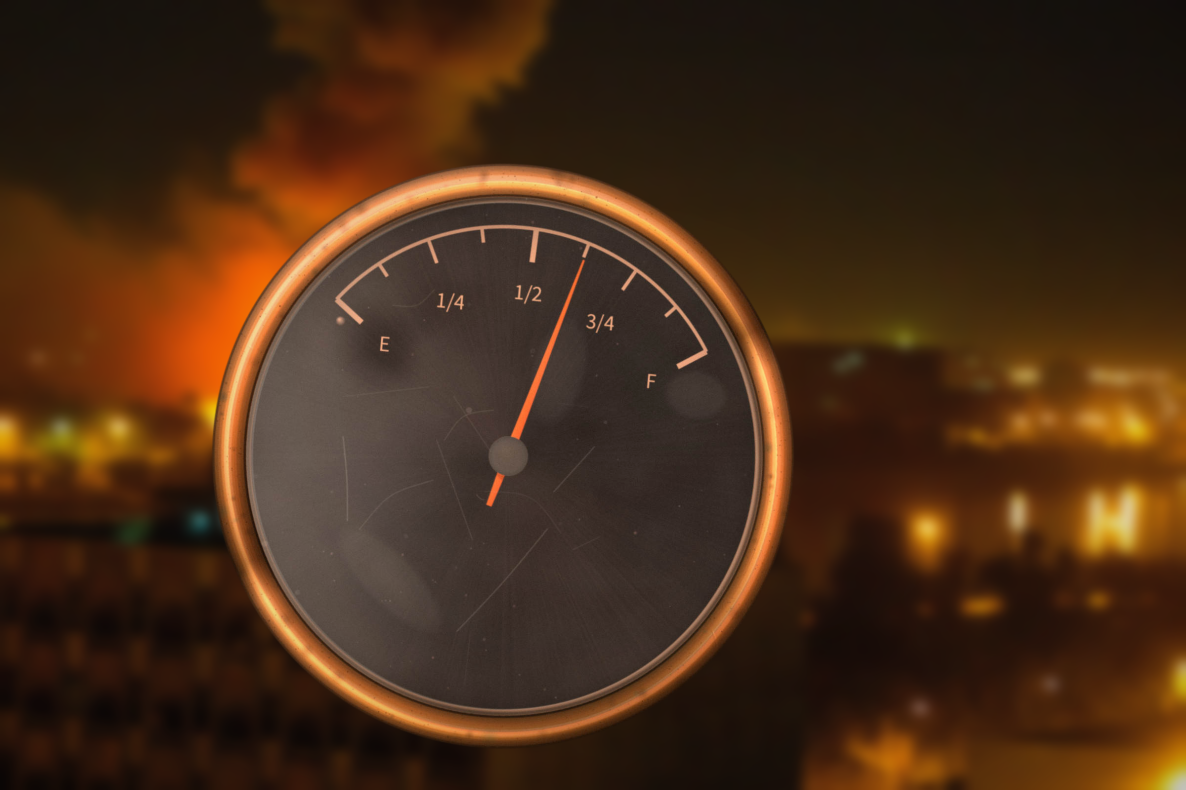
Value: value=0.625
